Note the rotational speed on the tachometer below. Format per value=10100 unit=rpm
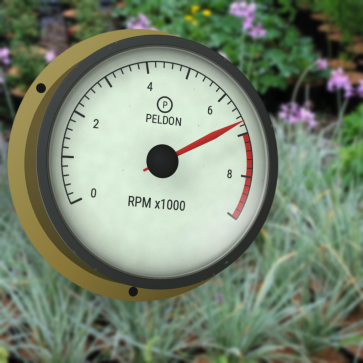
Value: value=6700 unit=rpm
